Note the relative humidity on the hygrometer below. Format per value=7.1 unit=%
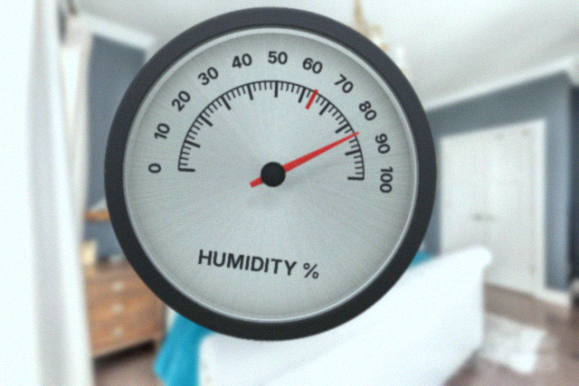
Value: value=84 unit=%
